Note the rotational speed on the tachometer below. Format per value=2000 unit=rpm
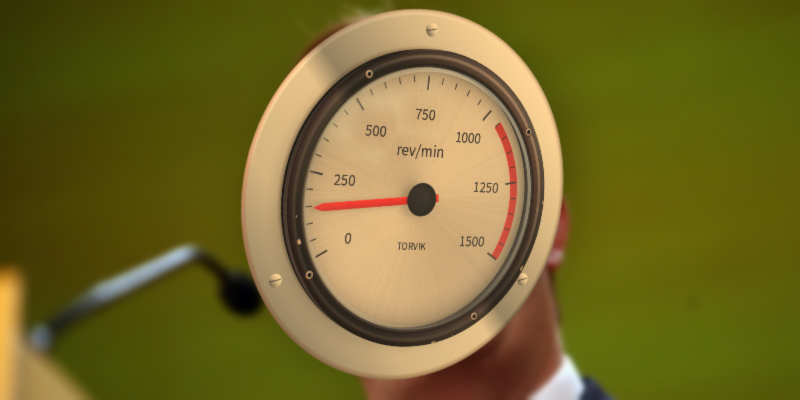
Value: value=150 unit=rpm
